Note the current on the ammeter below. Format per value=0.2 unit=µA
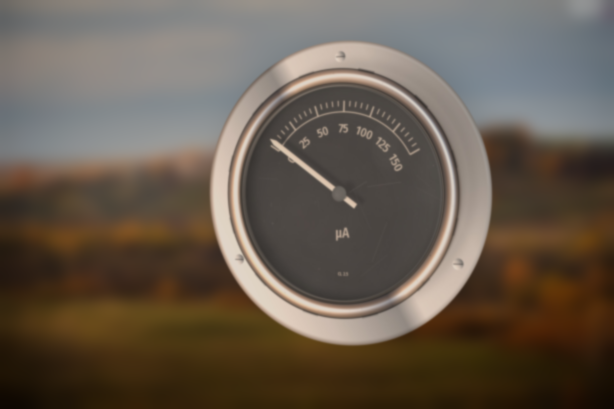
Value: value=5 unit=µA
